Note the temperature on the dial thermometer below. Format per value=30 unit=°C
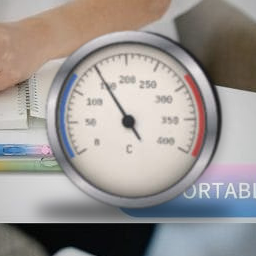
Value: value=150 unit=°C
